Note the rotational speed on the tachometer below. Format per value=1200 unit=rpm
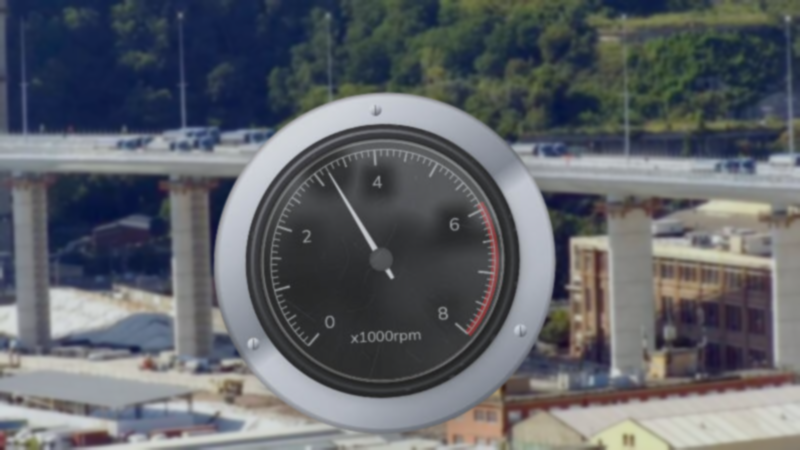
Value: value=3200 unit=rpm
